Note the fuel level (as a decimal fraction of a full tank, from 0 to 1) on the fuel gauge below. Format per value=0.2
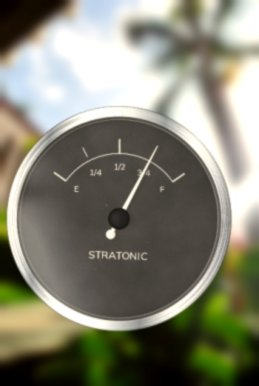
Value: value=0.75
